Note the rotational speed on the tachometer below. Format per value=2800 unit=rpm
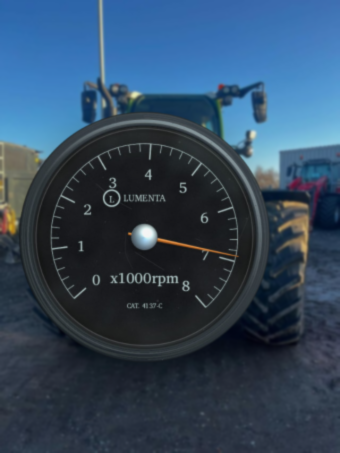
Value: value=6900 unit=rpm
